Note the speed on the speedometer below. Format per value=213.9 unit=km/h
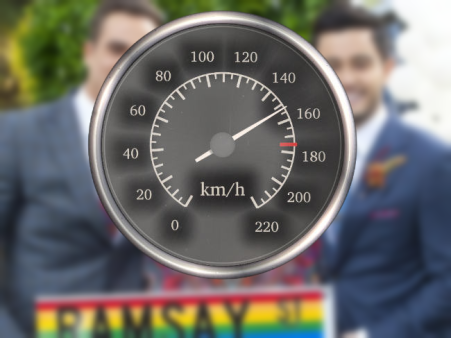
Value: value=152.5 unit=km/h
